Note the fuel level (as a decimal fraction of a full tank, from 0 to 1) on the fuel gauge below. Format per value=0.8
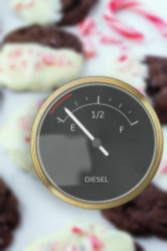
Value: value=0.125
